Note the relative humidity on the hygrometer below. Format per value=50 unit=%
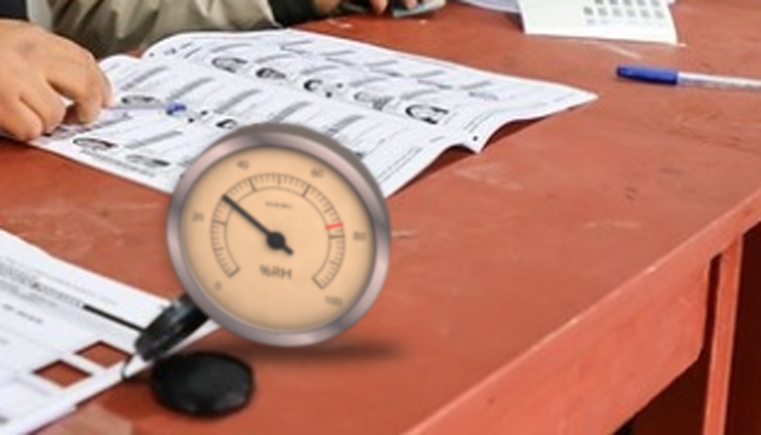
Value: value=30 unit=%
